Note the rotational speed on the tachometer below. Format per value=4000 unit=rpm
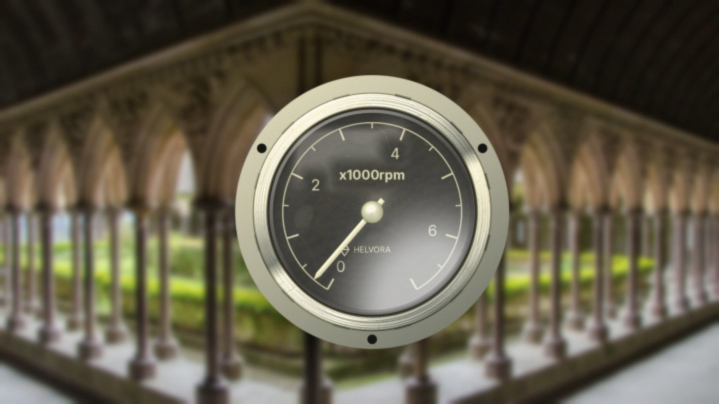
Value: value=250 unit=rpm
